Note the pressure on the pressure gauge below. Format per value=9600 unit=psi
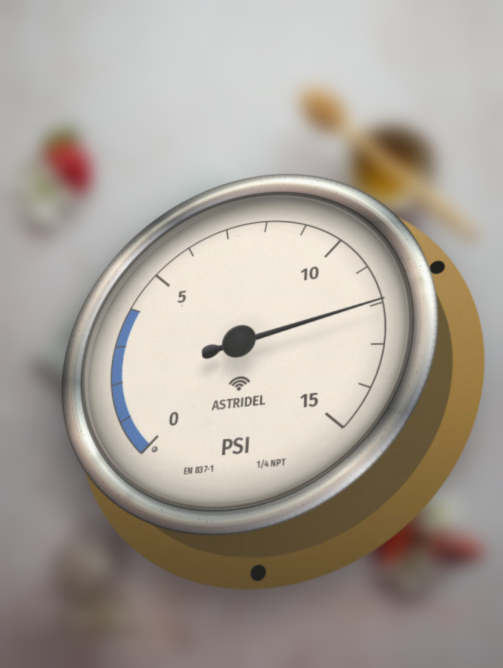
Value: value=12 unit=psi
